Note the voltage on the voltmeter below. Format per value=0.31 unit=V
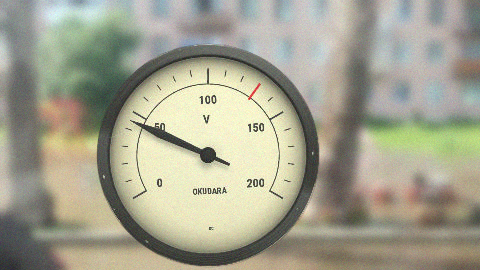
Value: value=45 unit=V
